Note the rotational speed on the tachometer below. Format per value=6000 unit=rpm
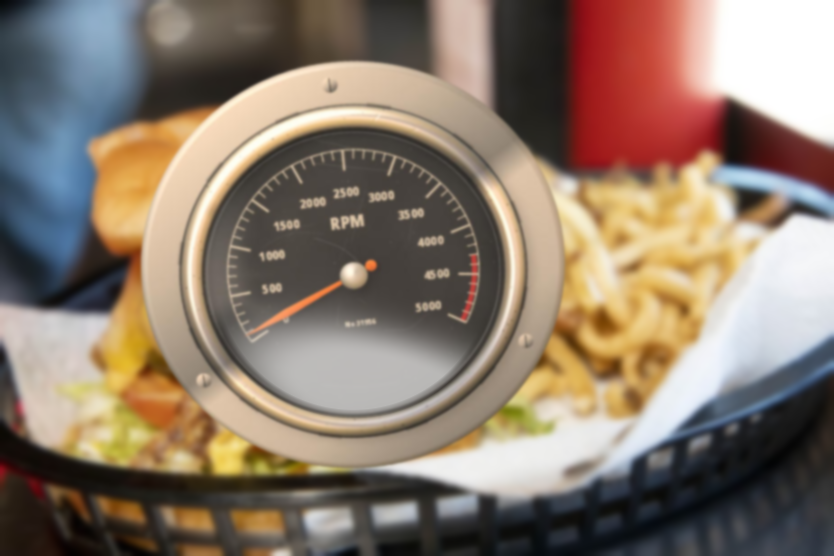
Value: value=100 unit=rpm
